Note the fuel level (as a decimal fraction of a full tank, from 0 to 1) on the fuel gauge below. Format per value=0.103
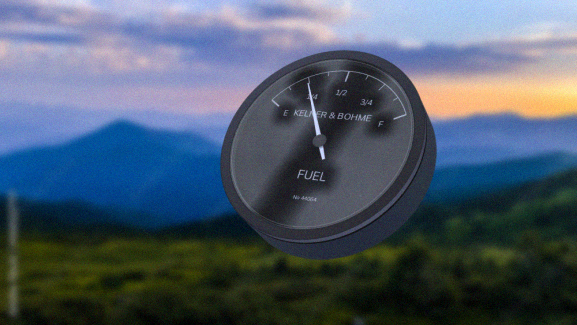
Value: value=0.25
